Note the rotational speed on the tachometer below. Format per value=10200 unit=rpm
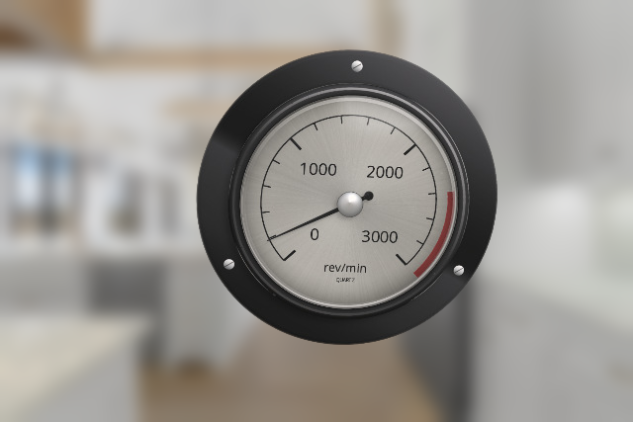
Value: value=200 unit=rpm
